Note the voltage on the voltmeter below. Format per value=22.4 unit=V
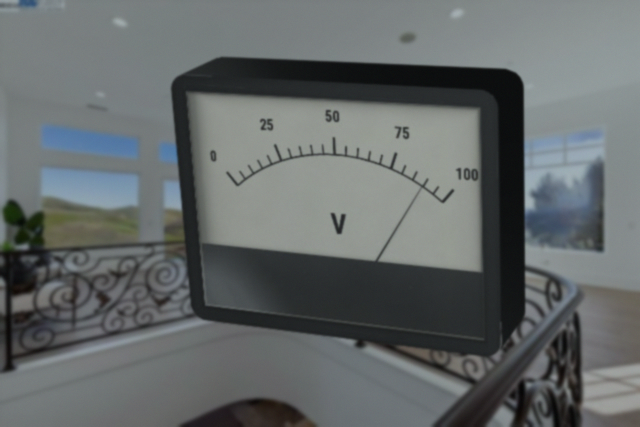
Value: value=90 unit=V
